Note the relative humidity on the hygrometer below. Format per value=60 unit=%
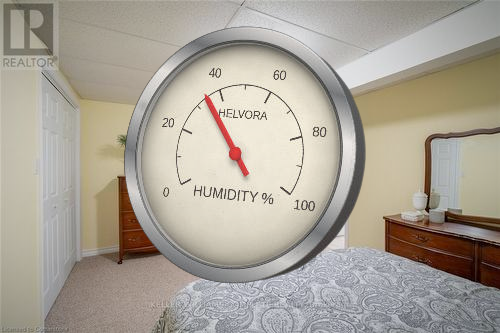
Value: value=35 unit=%
